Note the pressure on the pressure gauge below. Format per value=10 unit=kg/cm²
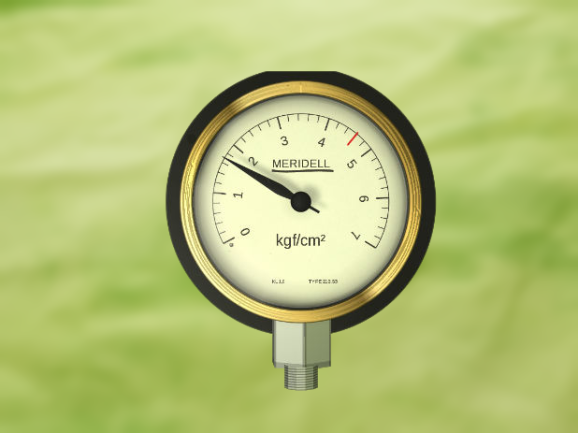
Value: value=1.7 unit=kg/cm²
